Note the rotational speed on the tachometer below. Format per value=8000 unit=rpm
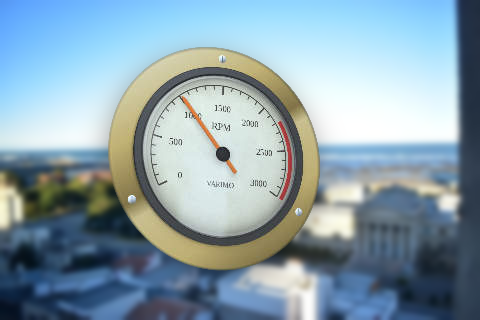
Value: value=1000 unit=rpm
